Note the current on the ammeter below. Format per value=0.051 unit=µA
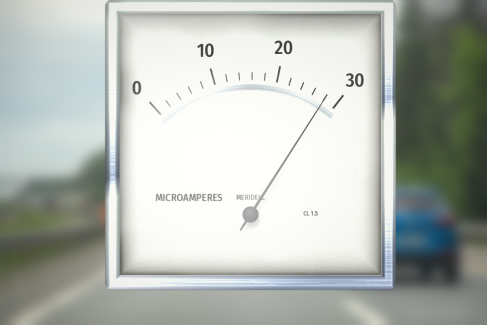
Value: value=28 unit=µA
